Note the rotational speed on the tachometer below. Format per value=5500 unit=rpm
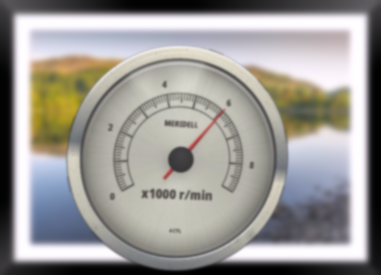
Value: value=6000 unit=rpm
